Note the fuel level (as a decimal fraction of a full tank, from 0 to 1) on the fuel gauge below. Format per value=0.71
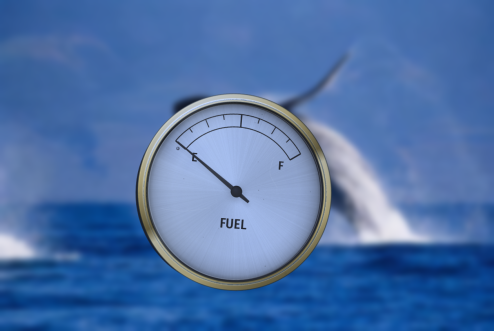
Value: value=0
